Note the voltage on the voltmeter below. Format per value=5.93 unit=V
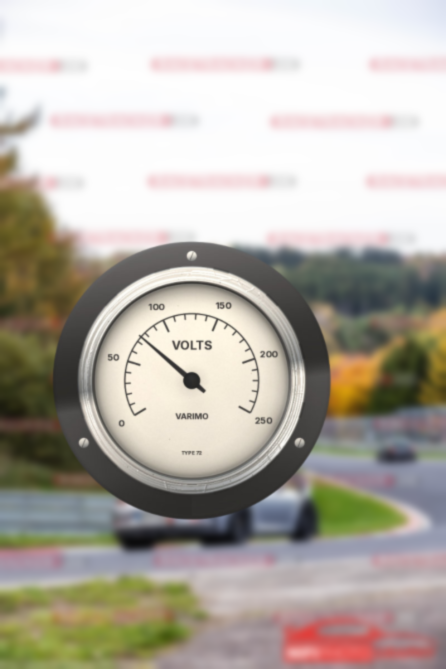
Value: value=75 unit=V
